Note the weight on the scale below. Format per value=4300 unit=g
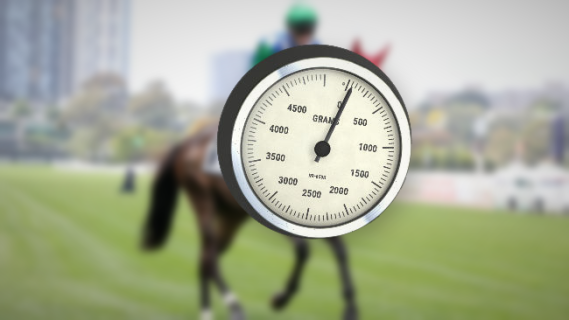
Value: value=50 unit=g
